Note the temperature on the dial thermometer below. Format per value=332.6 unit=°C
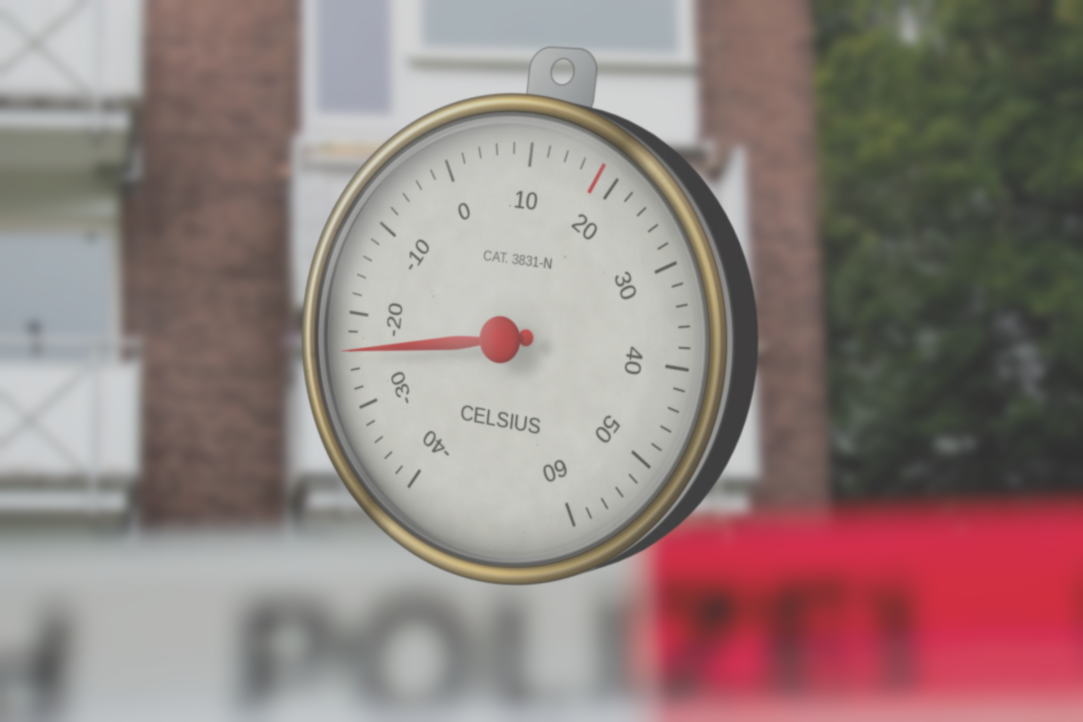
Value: value=-24 unit=°C
